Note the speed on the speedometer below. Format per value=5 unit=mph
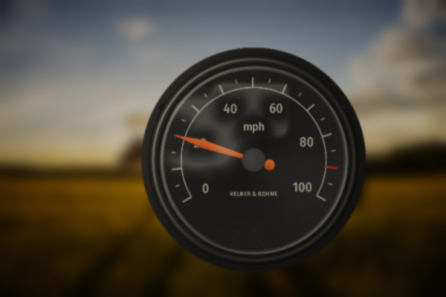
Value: value=20 unit=mph
